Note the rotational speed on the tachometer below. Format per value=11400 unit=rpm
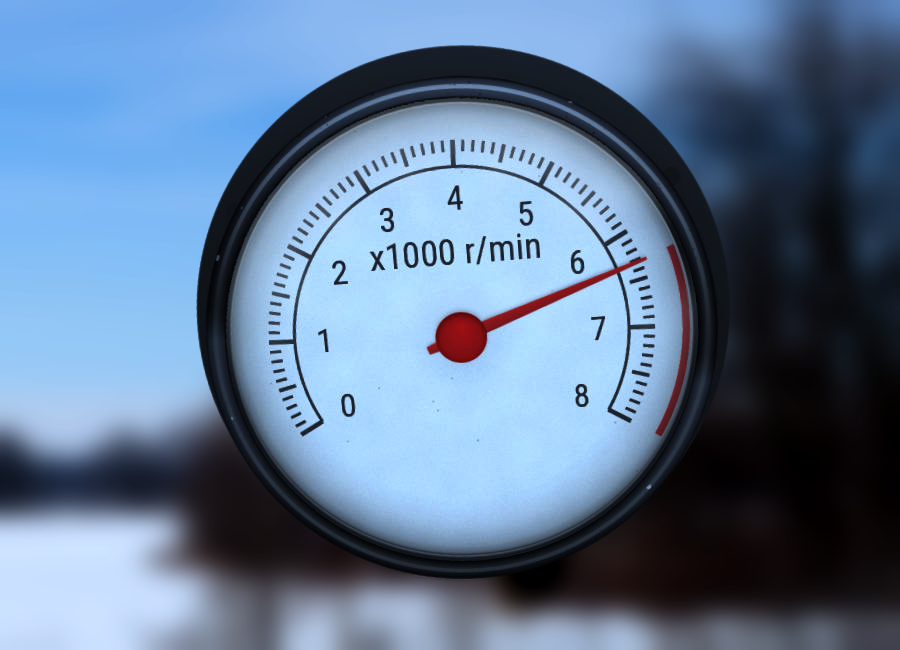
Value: value=6300 unit=rpm
